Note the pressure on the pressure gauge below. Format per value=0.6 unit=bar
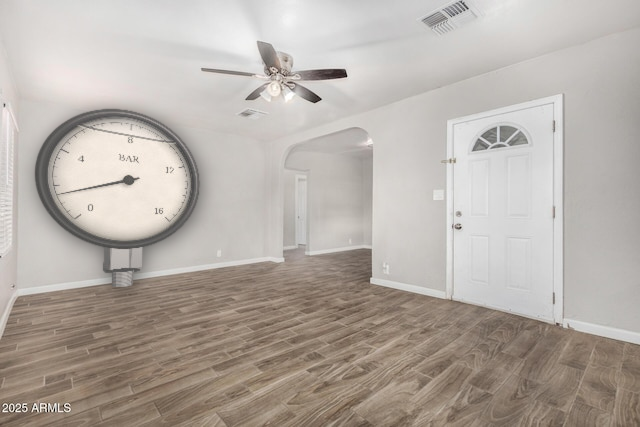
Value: value=1.5 unit=bar
